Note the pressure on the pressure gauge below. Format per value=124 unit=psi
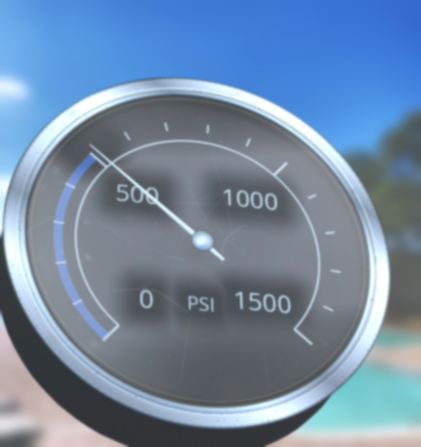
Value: value=500 unit=psi
